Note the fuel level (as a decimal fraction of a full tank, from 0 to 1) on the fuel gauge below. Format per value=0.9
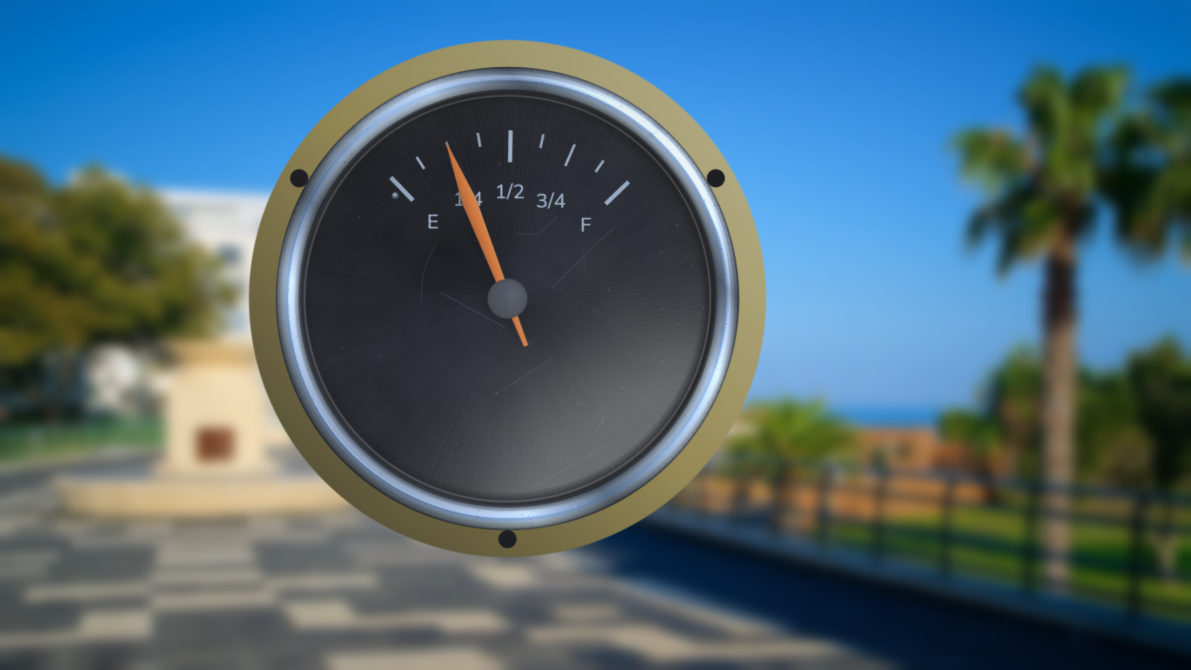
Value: value=0.25
